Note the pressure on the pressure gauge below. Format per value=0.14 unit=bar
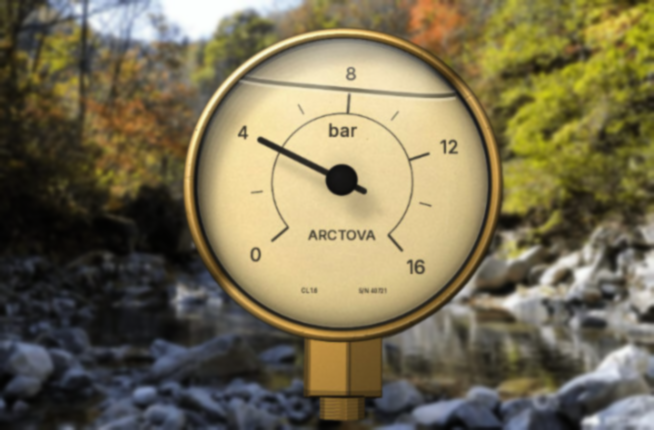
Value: value=4 unit=bar
